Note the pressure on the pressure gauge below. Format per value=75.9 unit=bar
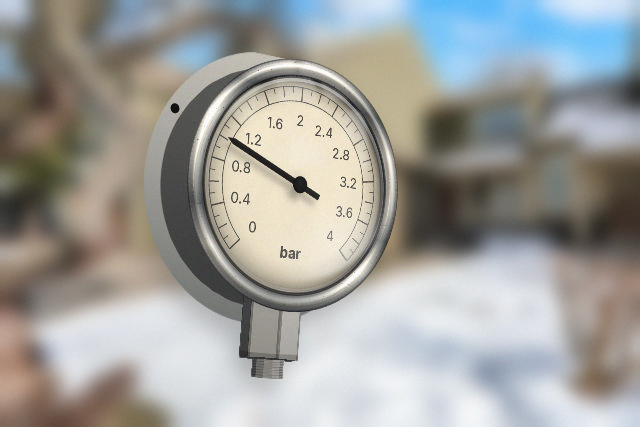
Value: value=1 unit=bar
